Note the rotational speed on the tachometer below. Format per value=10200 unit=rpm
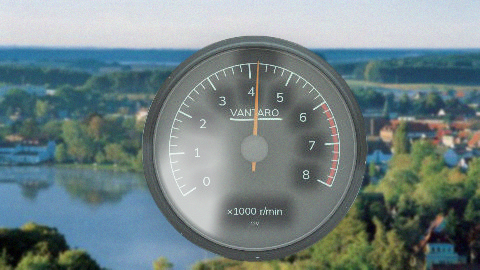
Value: value=4200 unit=rpm
